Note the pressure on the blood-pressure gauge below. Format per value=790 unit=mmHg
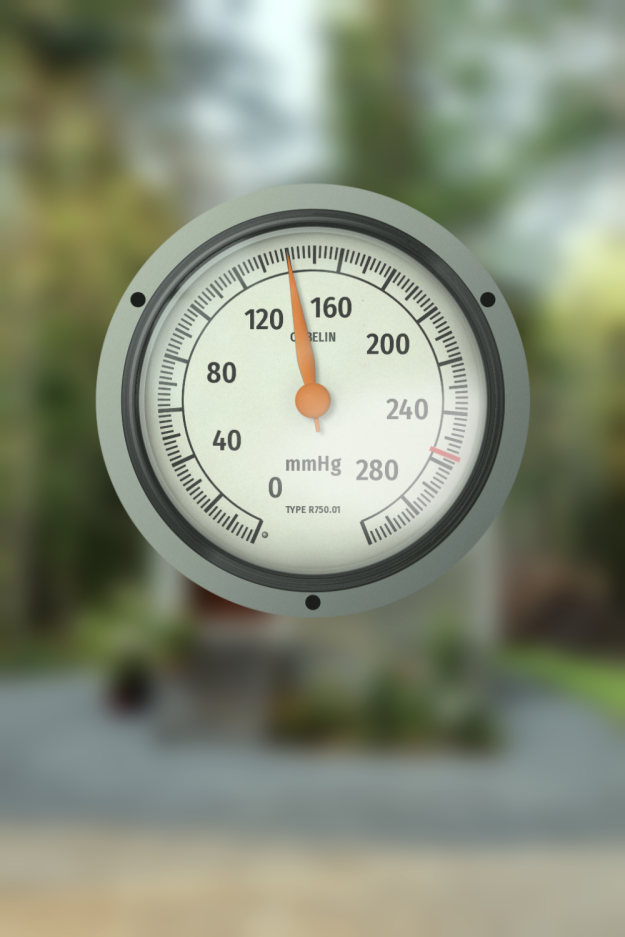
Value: value=140 unit=mmHg
